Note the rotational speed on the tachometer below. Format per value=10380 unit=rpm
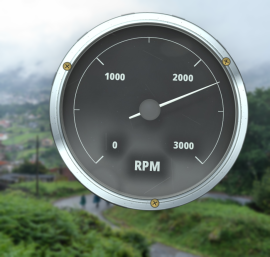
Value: value=2250 unit=rpm
